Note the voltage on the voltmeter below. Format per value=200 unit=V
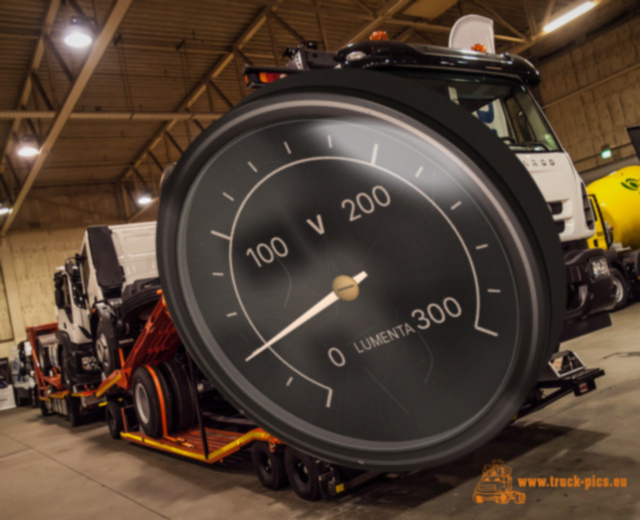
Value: value=40 unit=V
